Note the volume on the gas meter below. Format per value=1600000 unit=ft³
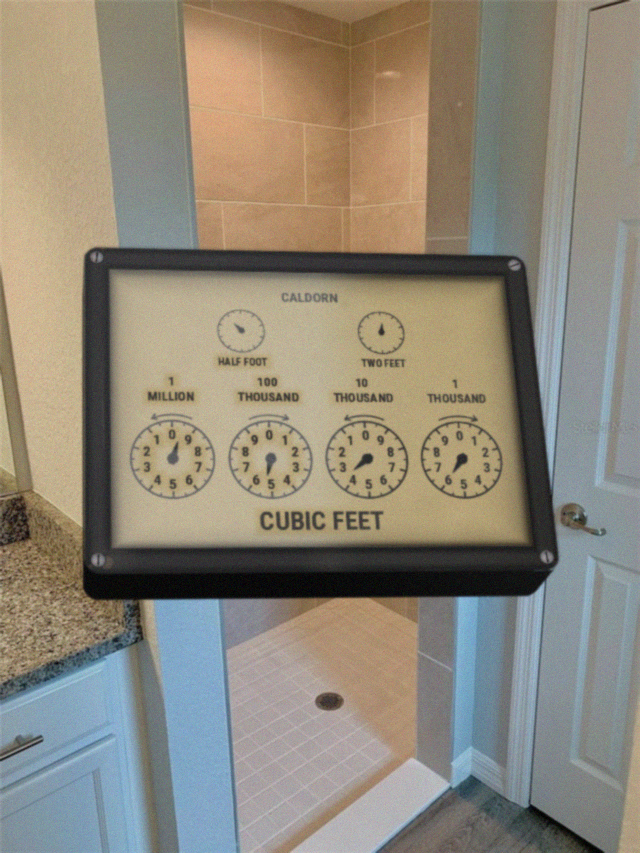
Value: value=953600 unit=ft³
